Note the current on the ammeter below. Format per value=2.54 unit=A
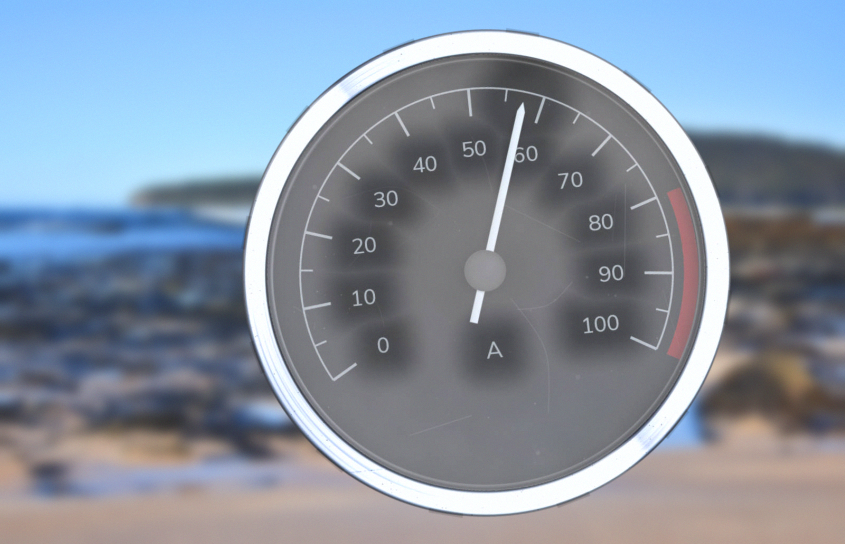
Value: value=57.5 unit=A
